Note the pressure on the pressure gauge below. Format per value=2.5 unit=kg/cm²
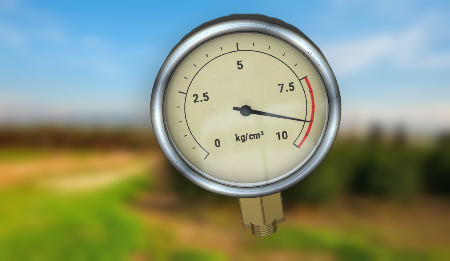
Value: value=9 unit=kg/cm²
